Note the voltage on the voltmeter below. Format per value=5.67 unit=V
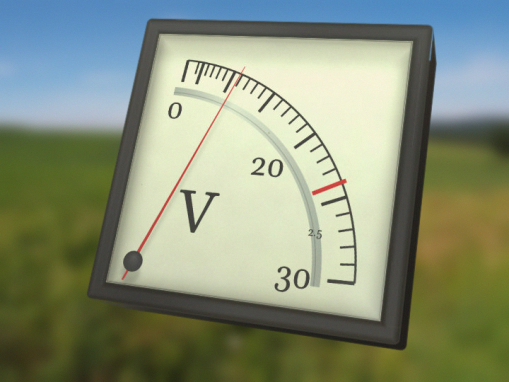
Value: value=11 unit=V
